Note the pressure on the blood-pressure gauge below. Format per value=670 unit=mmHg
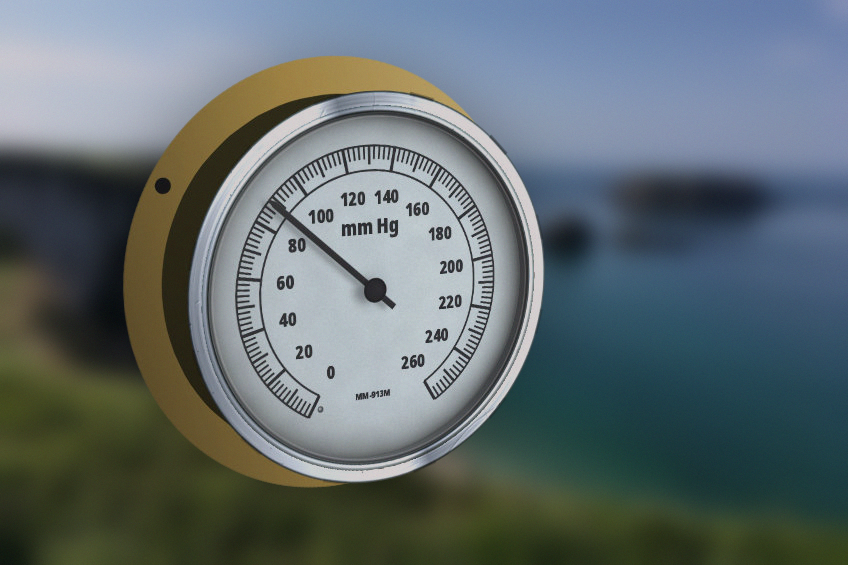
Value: value=88 unit=mmHg
